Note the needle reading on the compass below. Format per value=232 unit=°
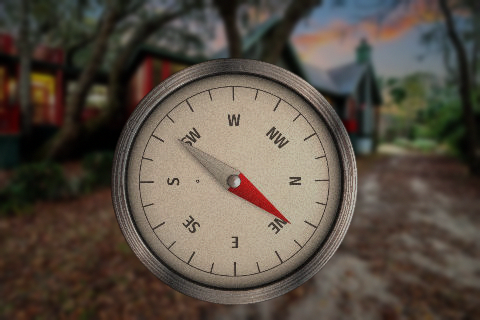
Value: value=37.5 unit=°
